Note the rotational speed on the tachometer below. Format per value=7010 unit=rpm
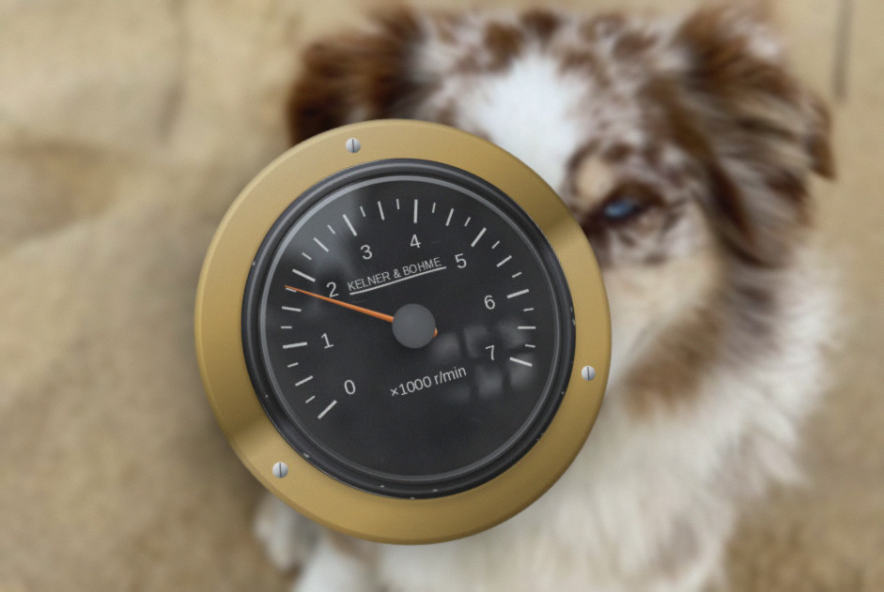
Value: value=1750 unit=rpm
